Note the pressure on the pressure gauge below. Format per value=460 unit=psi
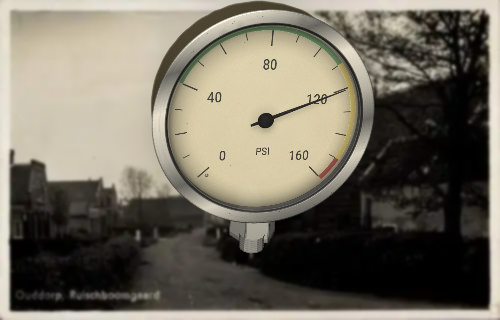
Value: value=120 unit=psi
